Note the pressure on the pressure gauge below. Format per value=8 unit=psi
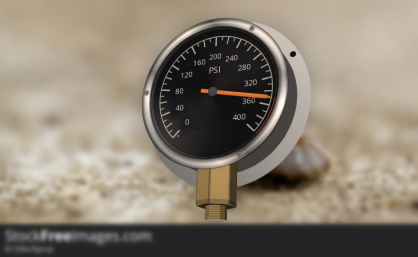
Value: value=350 unit=psi
